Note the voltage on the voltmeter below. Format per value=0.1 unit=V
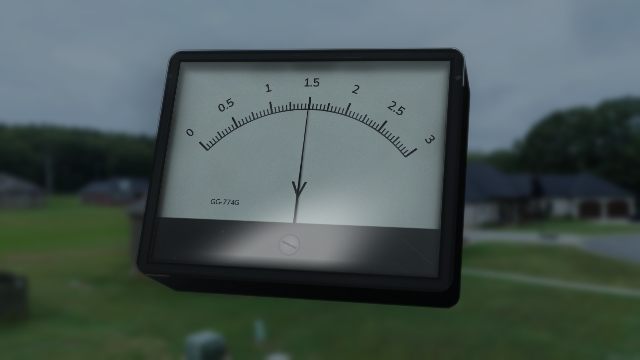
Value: value=1.5 unit=V
